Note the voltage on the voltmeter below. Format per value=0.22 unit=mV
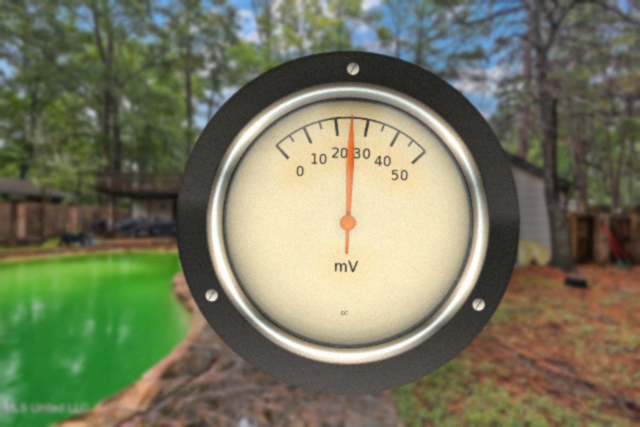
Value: value=25 unit=mV
